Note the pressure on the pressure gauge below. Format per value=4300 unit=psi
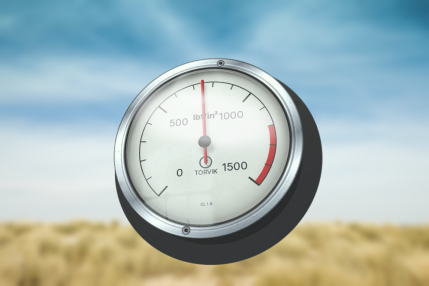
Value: value=750 unit=psi
